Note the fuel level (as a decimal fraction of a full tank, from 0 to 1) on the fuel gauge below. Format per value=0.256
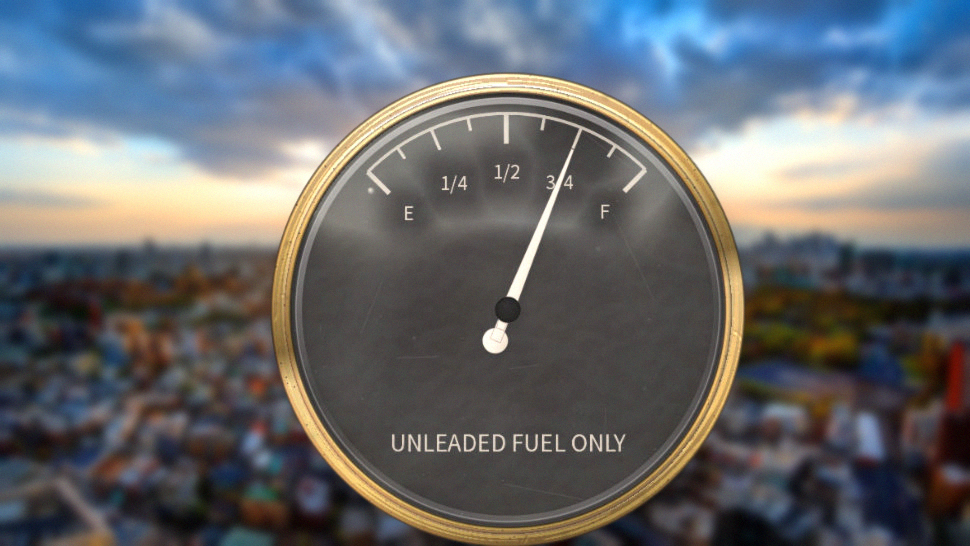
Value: value=0.75
